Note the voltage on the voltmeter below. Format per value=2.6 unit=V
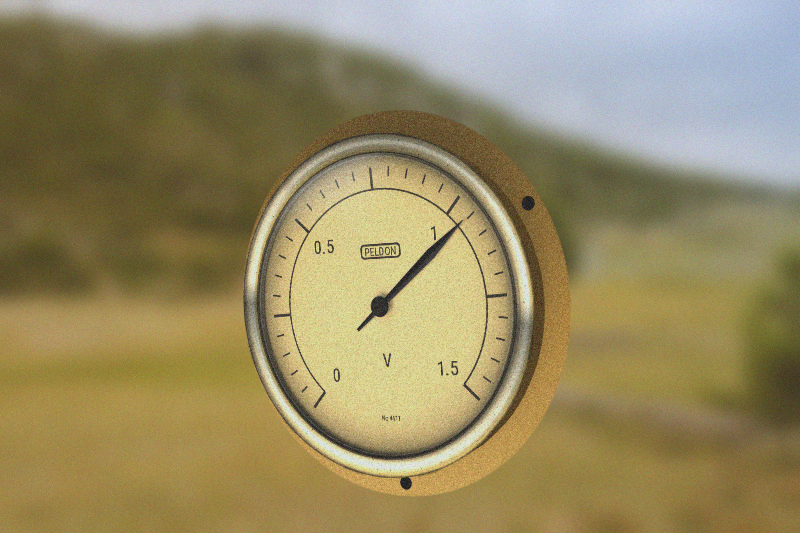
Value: value=1.05 unit=V
